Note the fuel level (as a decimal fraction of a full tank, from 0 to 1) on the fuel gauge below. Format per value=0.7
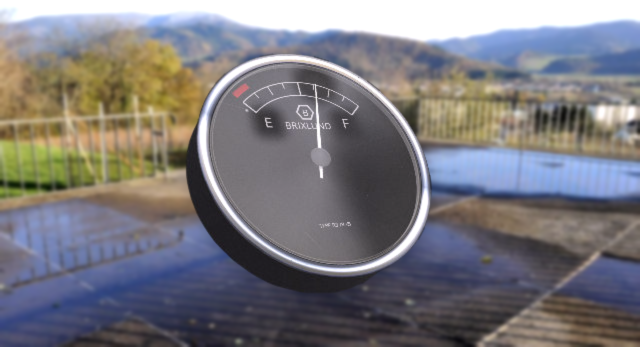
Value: value=0.625
